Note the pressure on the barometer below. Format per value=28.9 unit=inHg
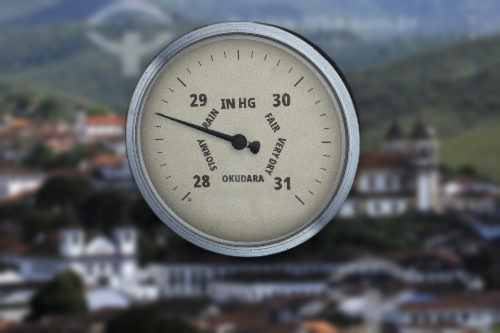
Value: value=28.7 unit=inHg
